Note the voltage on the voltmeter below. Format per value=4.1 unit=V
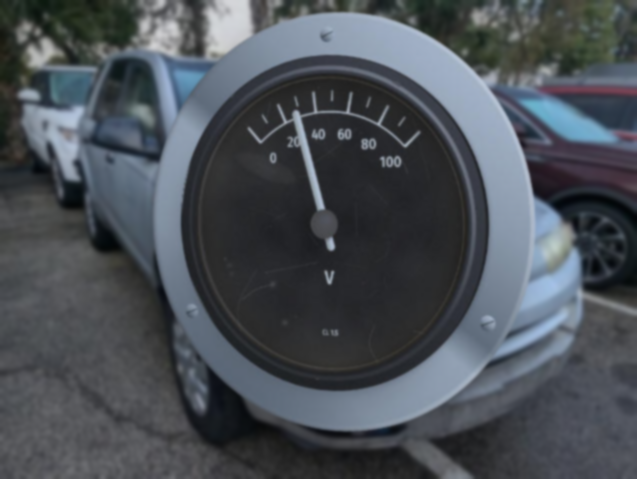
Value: value=30 unit=V
